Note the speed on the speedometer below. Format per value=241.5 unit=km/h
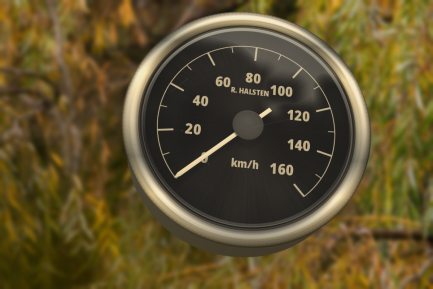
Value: value=0 unit=km/h
